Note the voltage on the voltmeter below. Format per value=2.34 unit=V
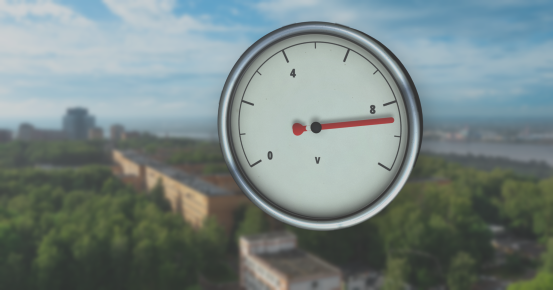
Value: value=8.5 unit=V
